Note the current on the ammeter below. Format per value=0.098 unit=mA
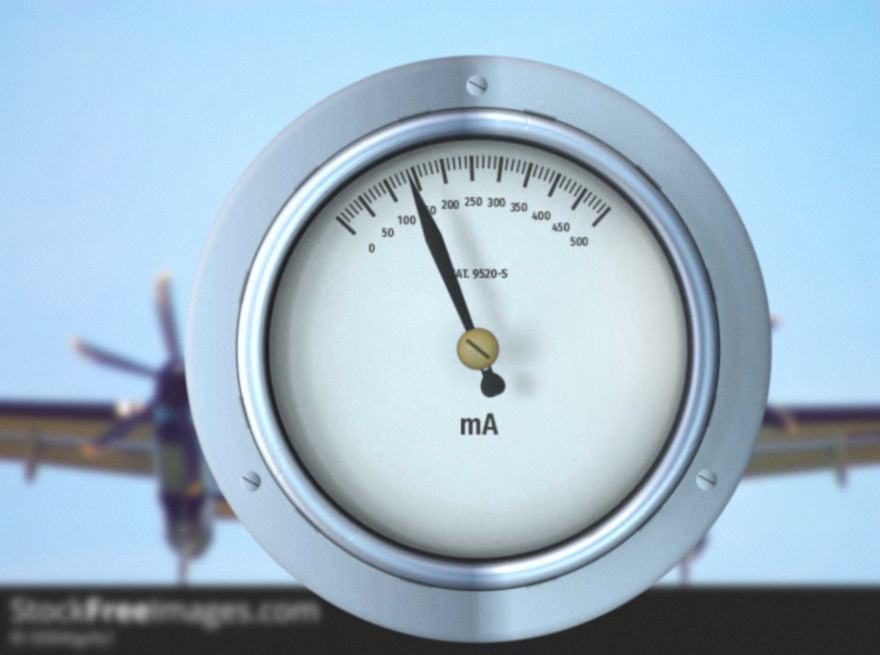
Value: value=140 unit=mA
